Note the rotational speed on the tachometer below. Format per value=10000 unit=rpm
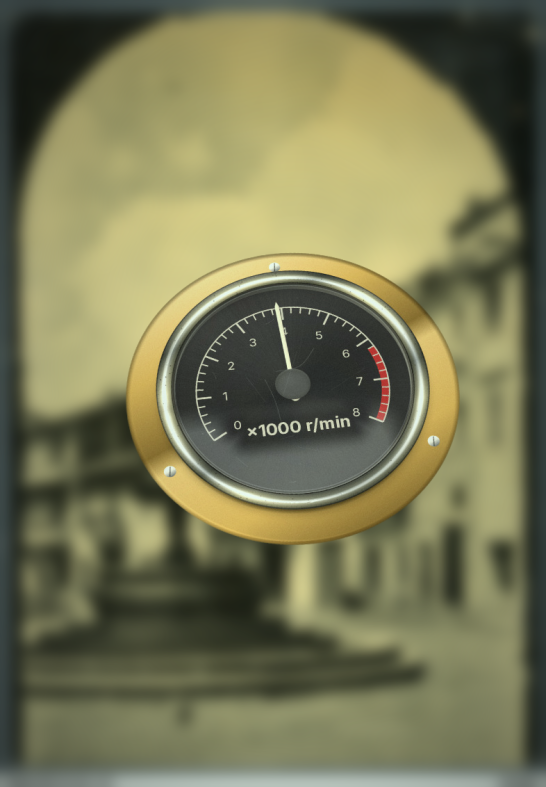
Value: value=3900 unit=rpm
